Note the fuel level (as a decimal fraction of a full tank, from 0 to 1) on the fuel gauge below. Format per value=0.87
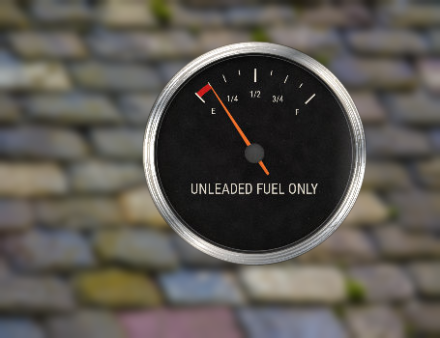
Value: value=0.125
